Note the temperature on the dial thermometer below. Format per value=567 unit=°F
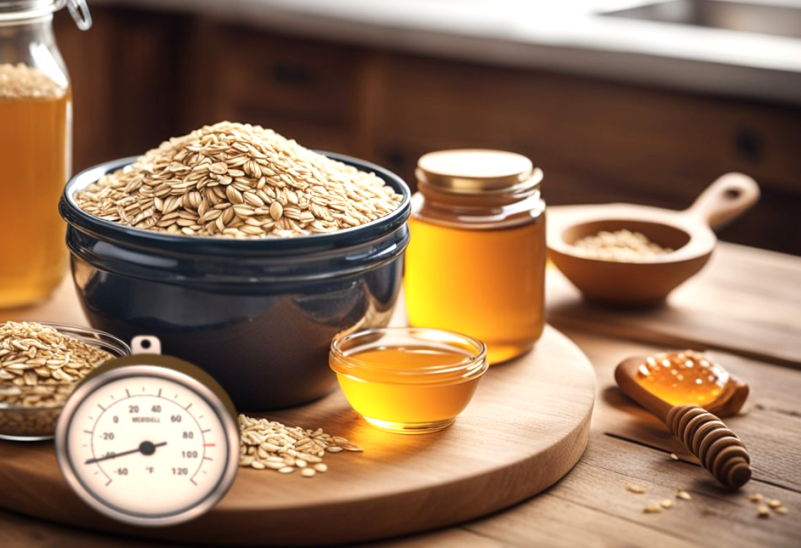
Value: value=-40 unit=°F
